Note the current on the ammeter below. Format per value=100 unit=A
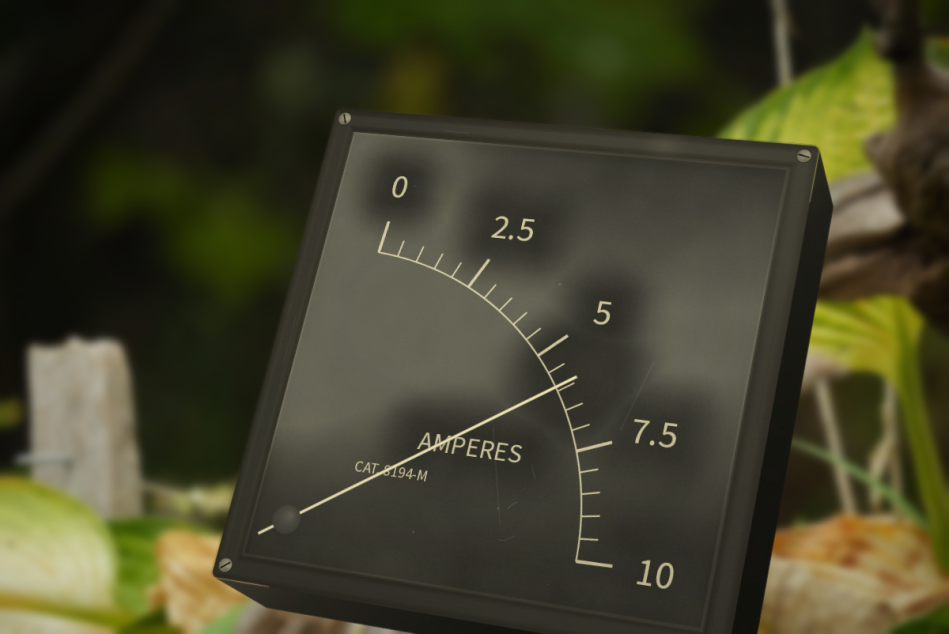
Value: value=6 unit=A
